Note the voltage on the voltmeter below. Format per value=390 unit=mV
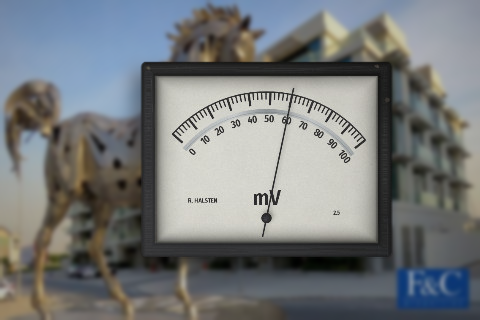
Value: value=60 unit=mV
